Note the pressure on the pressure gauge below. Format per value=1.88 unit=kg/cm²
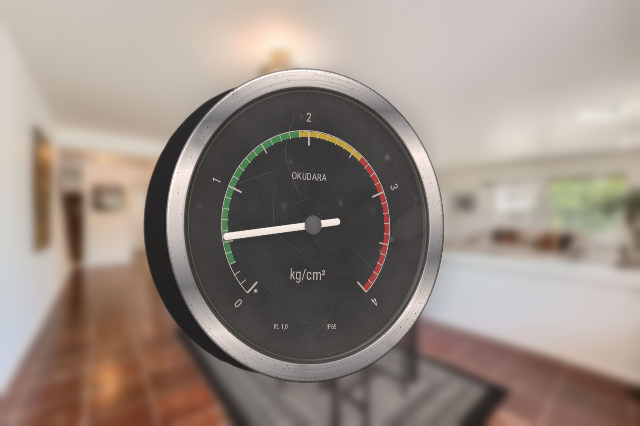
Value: value=0.55 unit=kg/cm²
